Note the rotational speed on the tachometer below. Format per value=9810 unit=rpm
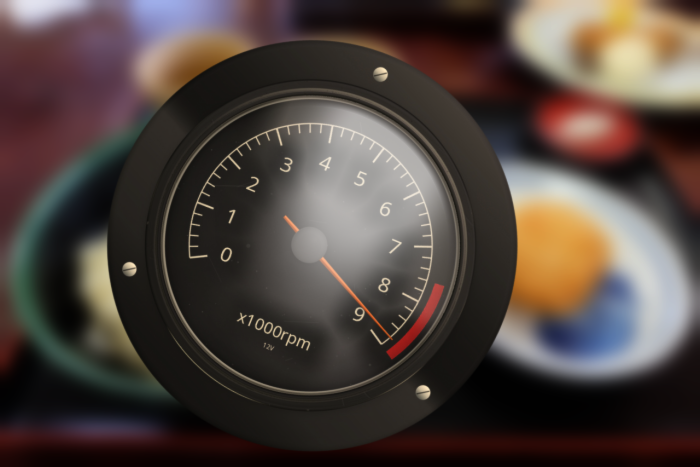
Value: value=8800 unit=rpm
